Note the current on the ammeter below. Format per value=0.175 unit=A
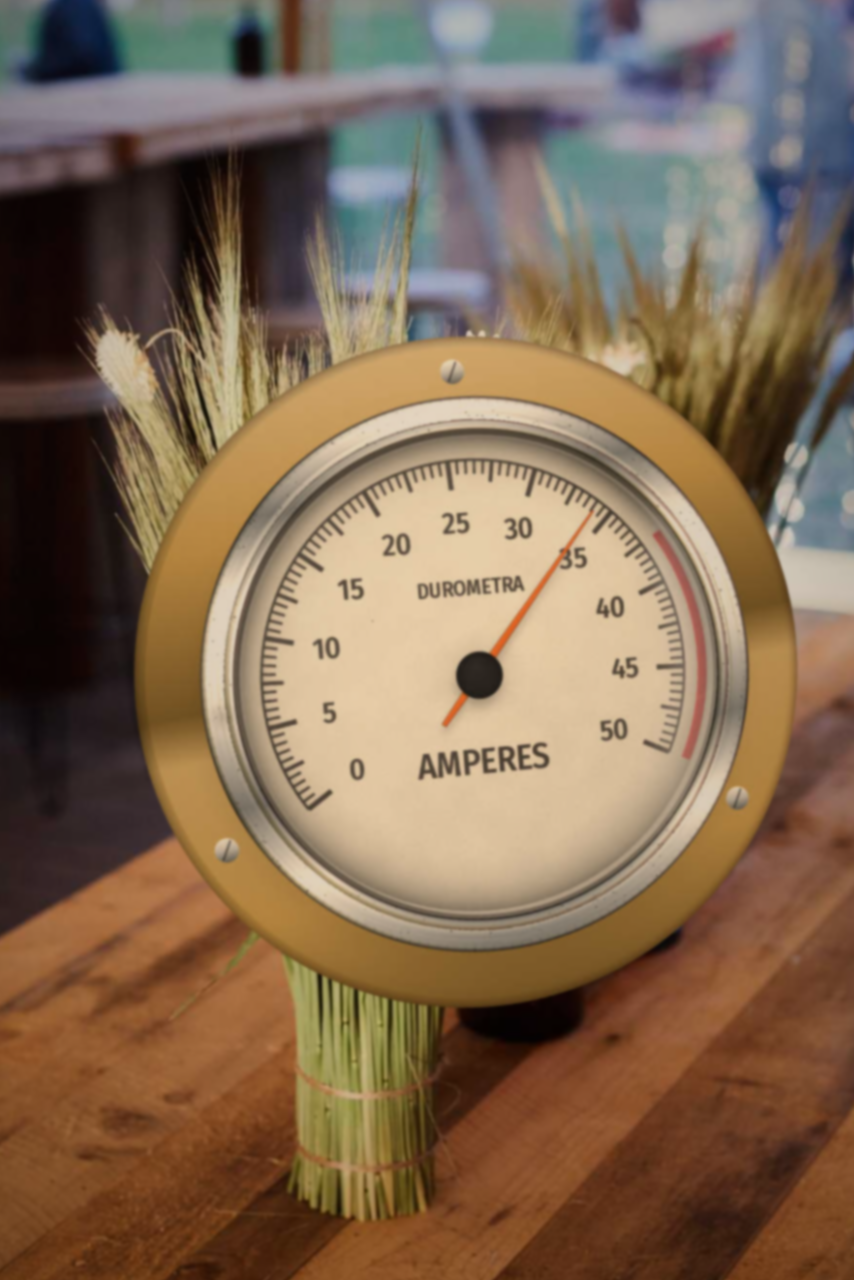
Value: value=34 unit=A
